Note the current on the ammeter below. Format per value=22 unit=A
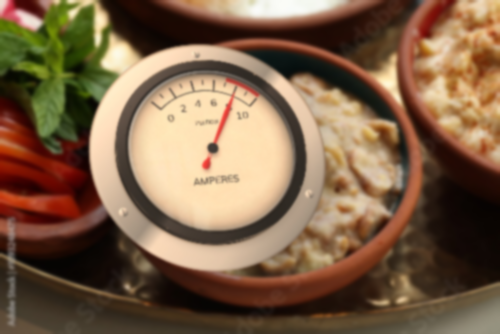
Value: value=8 unit=A
